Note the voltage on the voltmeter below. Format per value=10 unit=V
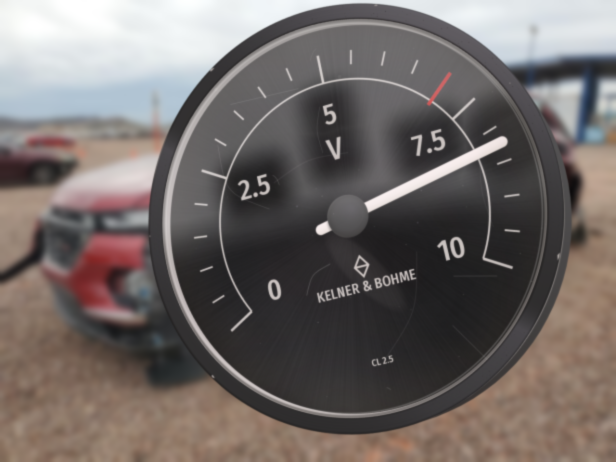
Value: value=8.25 unit=V
